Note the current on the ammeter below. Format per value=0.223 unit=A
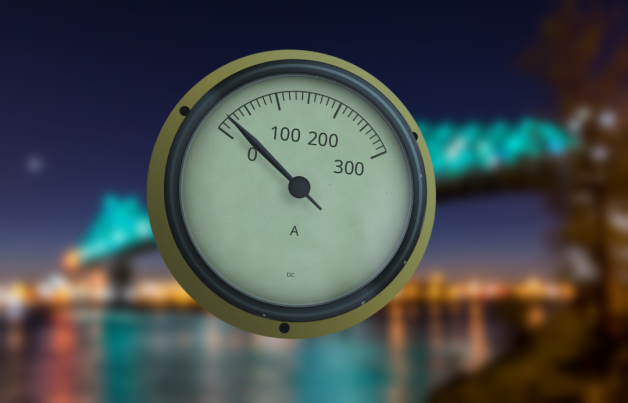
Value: value=20 unit=A
